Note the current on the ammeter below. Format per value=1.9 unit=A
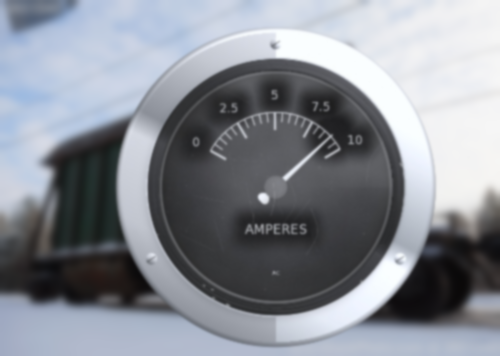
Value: value=9 unit=A
